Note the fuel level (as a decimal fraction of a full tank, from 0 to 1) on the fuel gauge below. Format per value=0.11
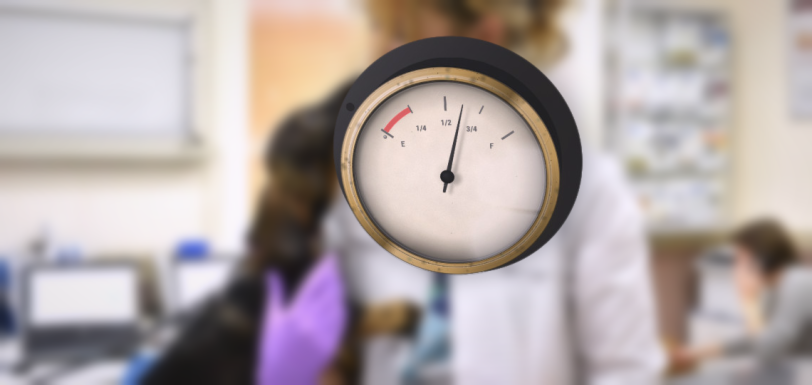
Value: value=0.625
